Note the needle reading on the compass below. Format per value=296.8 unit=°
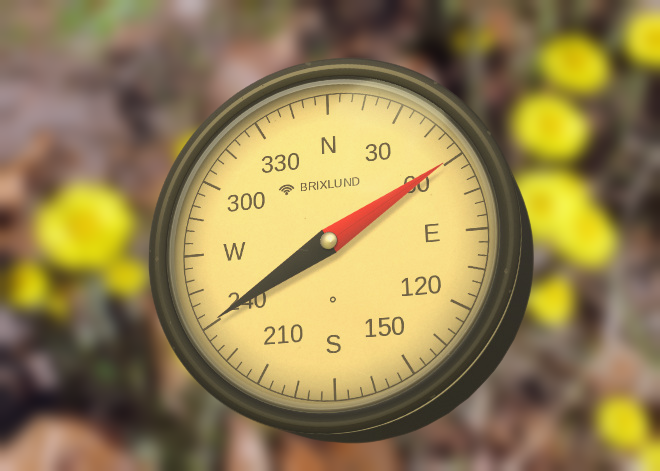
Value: value=60 unit=°
